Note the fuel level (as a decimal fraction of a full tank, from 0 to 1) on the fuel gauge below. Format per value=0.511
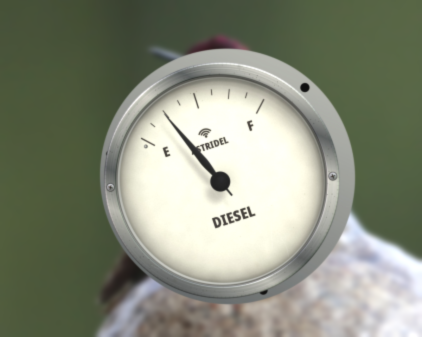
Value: value=0.25
